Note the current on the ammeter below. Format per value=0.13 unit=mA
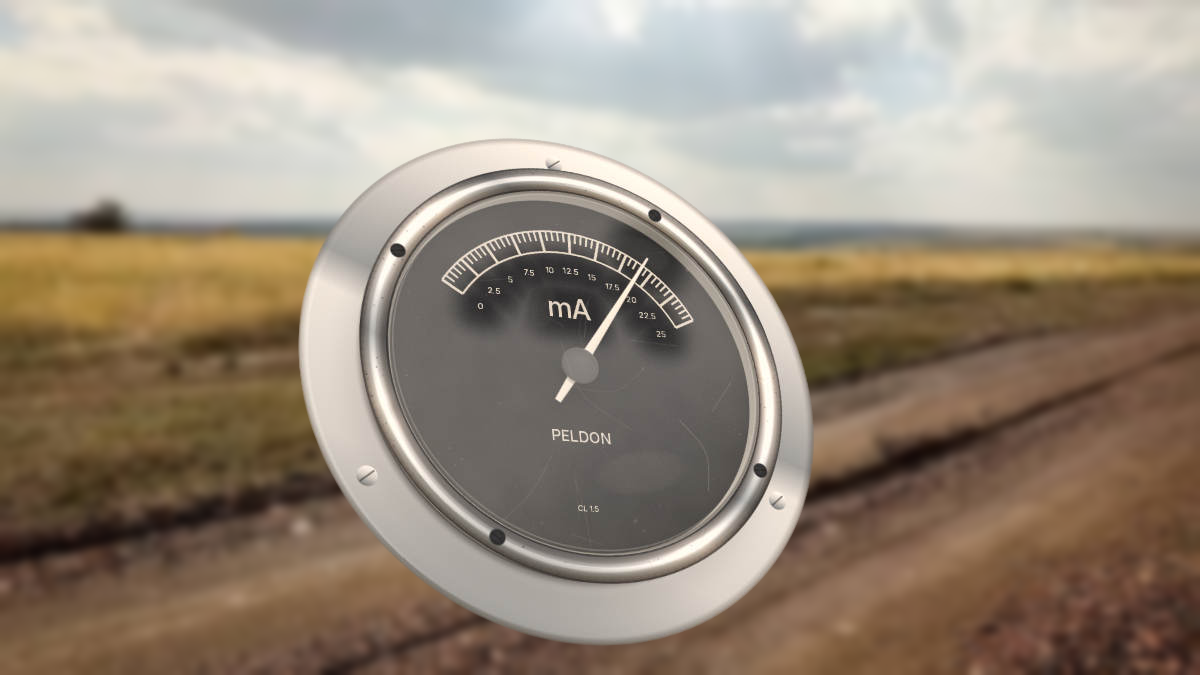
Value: value=19 unit=mA
